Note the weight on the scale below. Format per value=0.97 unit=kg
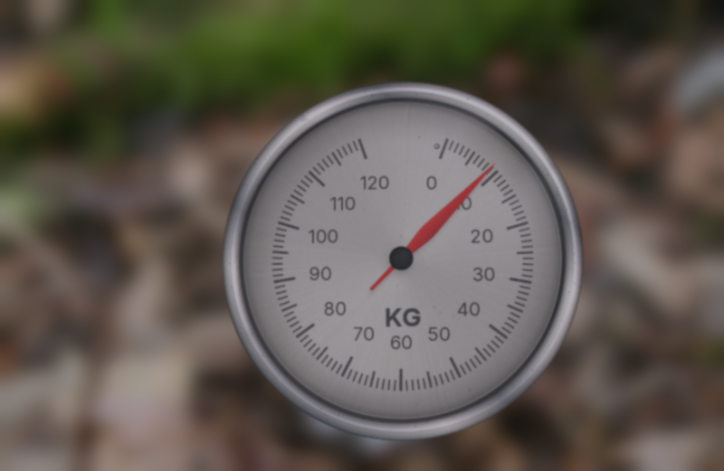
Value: value=9 unit=kg
